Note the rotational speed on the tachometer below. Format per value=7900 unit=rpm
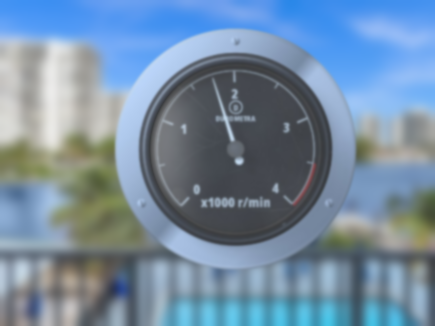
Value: value=1750 unit=rpm
